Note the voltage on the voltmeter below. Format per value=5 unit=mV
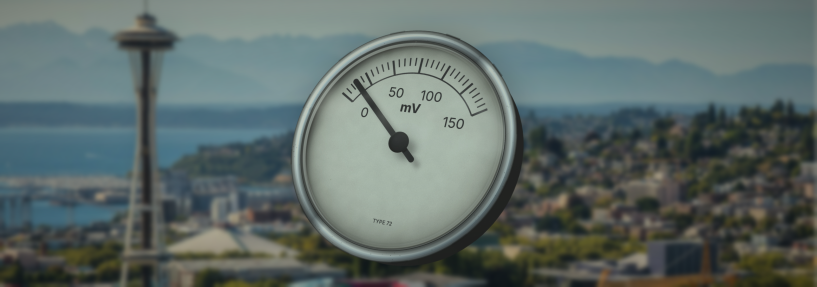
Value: value=15 unit=mV
